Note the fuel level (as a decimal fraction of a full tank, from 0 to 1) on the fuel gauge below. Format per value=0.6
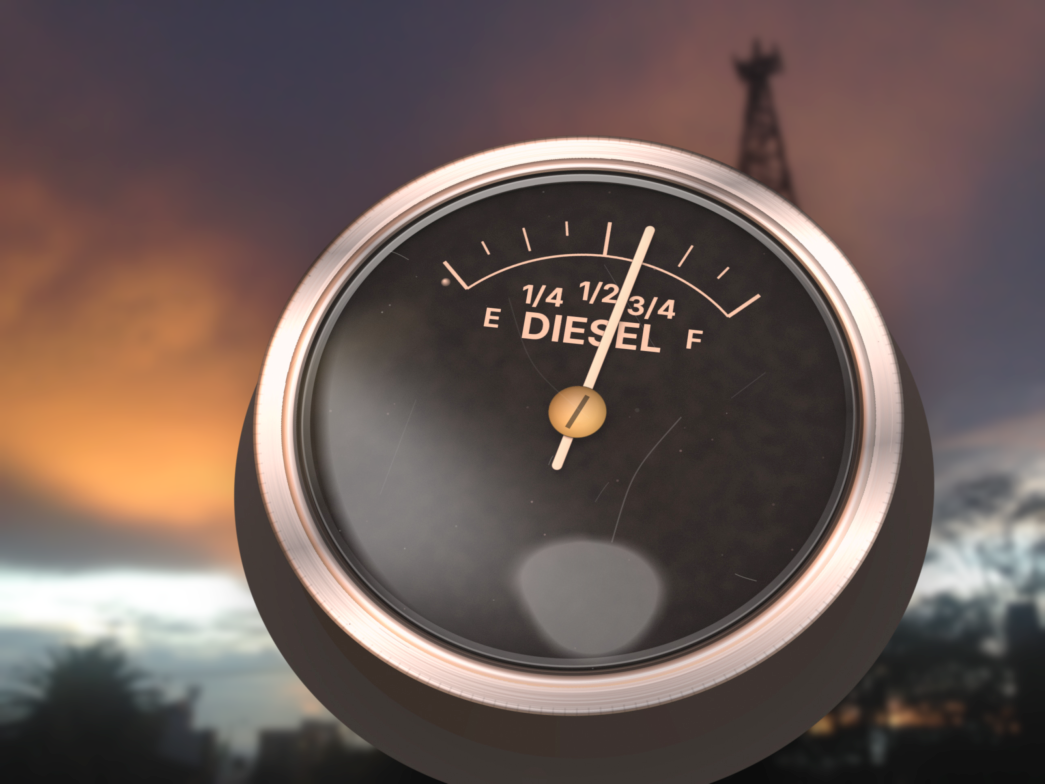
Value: value=0.625
